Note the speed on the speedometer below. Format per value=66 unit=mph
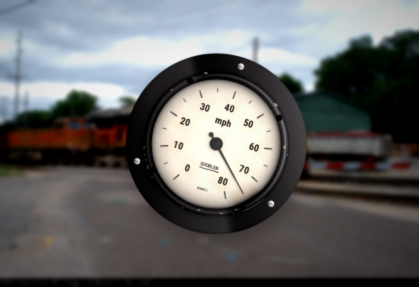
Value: value=75 unit=mph
